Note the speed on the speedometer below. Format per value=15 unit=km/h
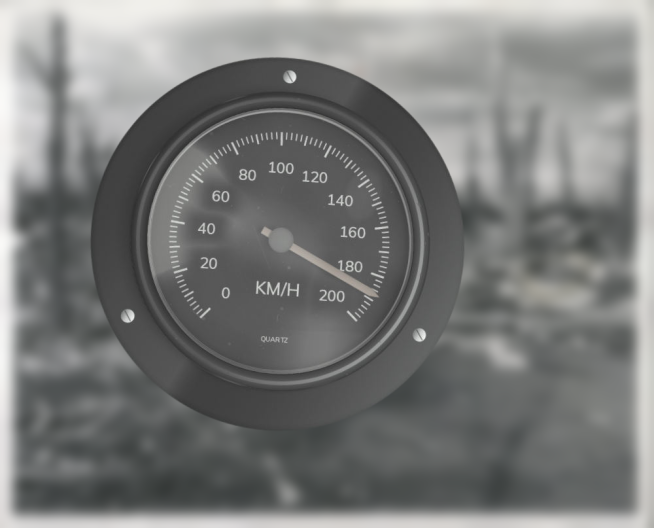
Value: value=188 unit=km/h
